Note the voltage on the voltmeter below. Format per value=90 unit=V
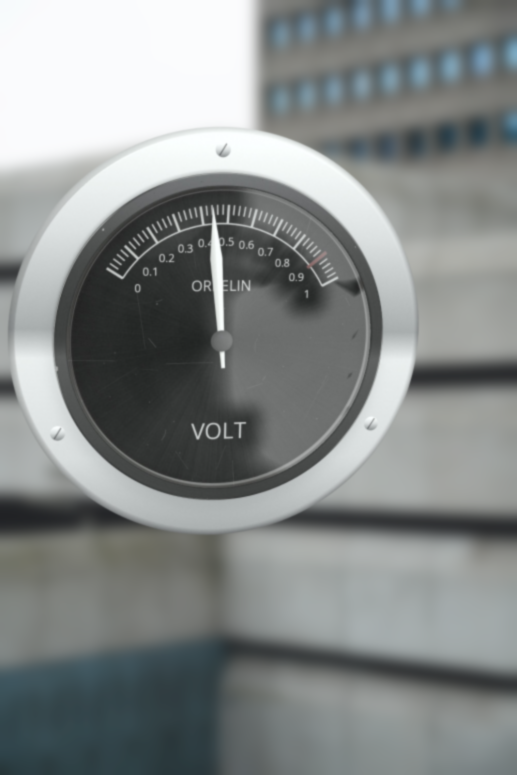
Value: value=0.44 unit=V
